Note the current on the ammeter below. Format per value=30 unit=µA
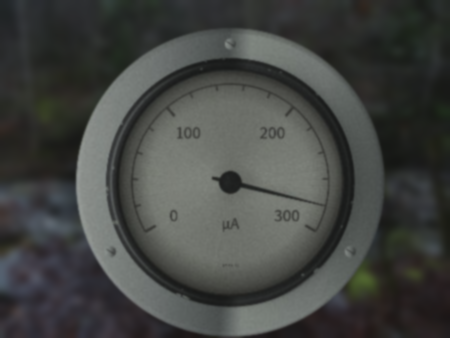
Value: value=280 unit=µA
